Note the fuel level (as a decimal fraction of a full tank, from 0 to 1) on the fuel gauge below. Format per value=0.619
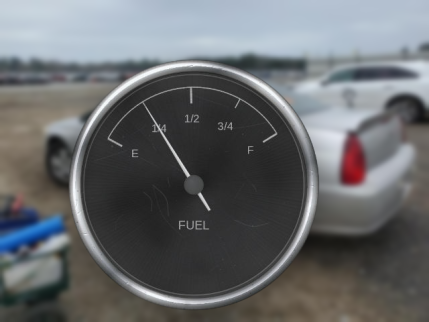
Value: value=0.25
